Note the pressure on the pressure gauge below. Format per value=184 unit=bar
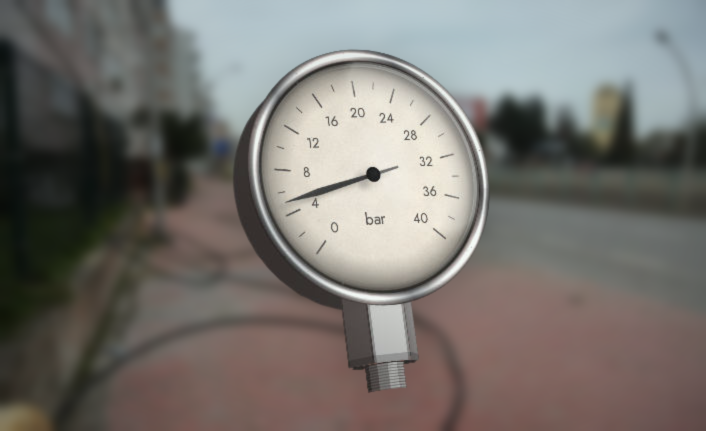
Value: value=5 unit=bar
